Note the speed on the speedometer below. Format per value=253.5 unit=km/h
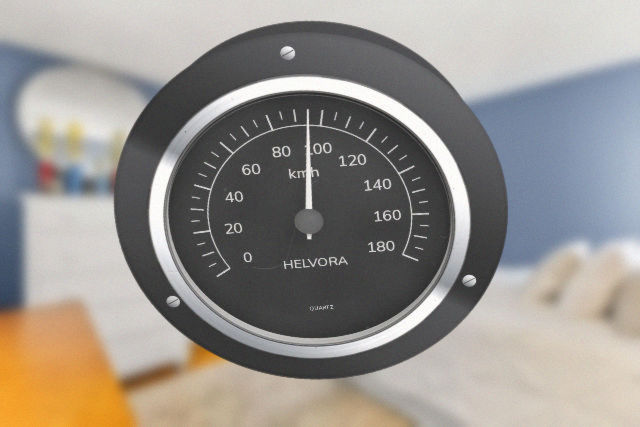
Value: value=95 unit=km/h
